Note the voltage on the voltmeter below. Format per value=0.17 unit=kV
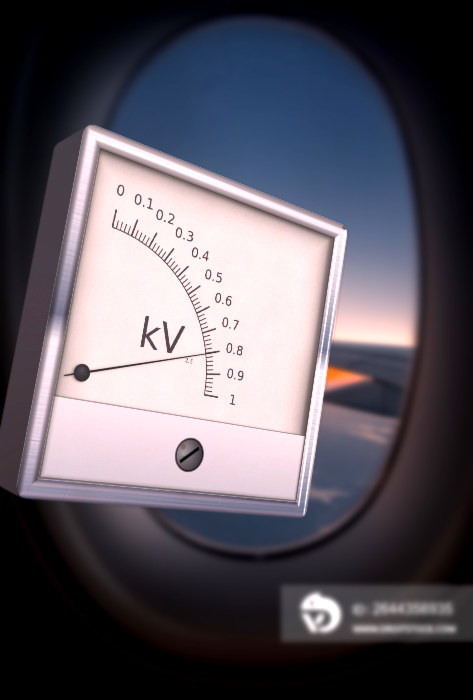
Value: value=0.8 unit=kV
